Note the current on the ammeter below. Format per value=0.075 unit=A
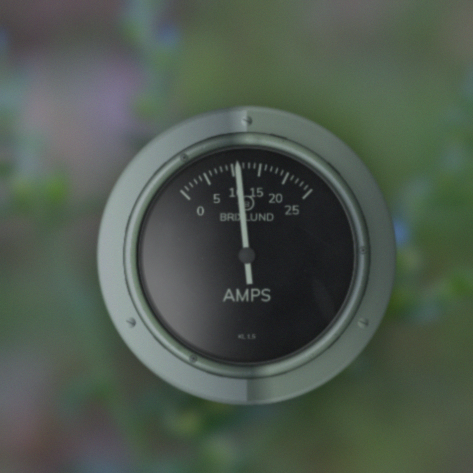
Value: value=11 unit=A
